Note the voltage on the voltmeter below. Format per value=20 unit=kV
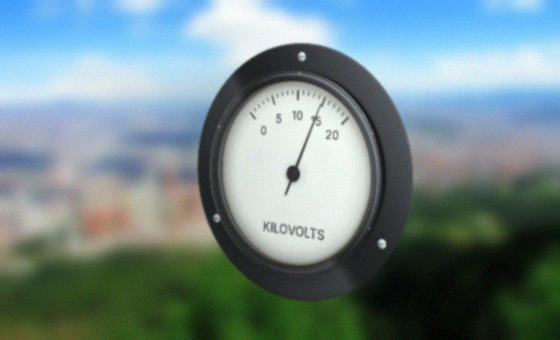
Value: value=15 unit=kV
